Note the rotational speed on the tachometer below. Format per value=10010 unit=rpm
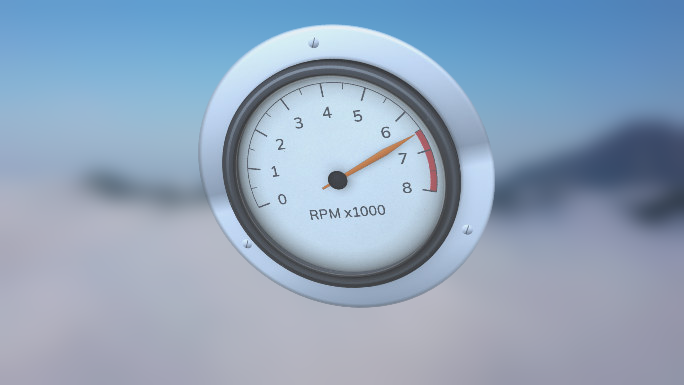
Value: value=6500 unit=rpm
